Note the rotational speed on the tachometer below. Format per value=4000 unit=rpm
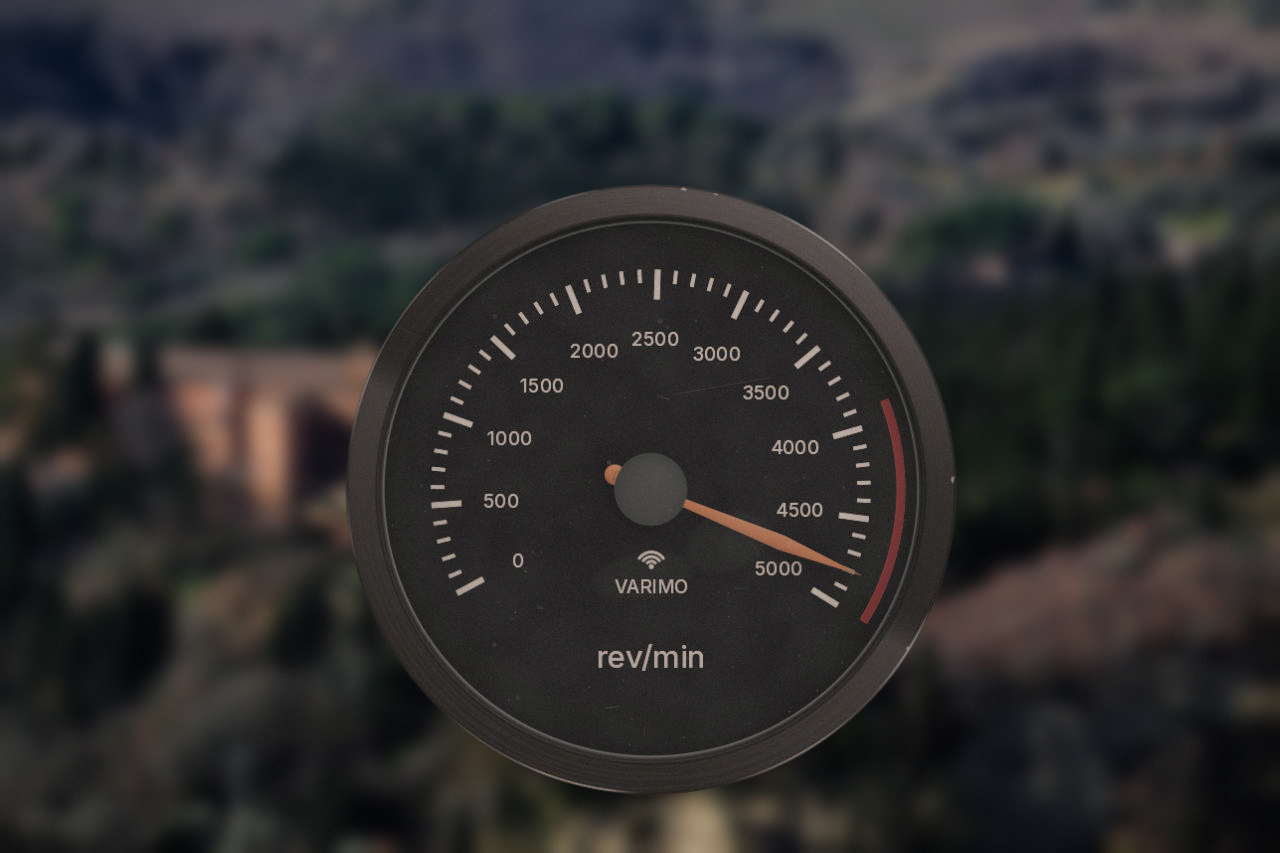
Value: value=4800 unit=rpm
